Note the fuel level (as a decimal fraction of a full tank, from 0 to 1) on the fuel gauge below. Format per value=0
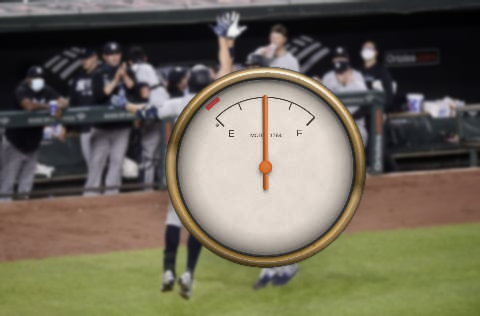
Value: value=0.5
